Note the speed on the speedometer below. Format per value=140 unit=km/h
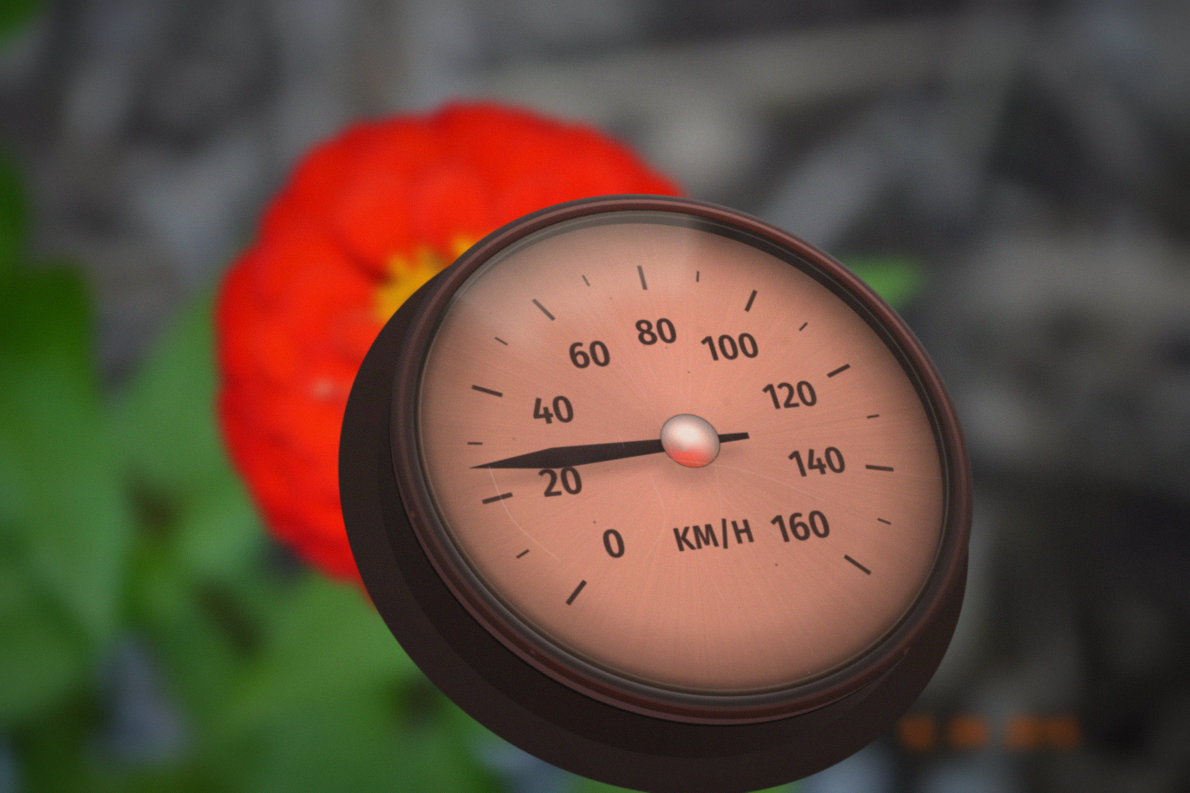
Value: value=25 unit=km/h
